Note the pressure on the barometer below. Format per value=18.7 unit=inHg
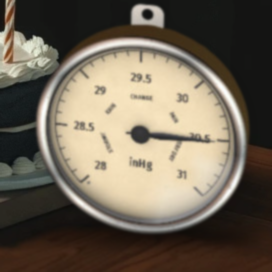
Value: value=30.5 unit=inHg
